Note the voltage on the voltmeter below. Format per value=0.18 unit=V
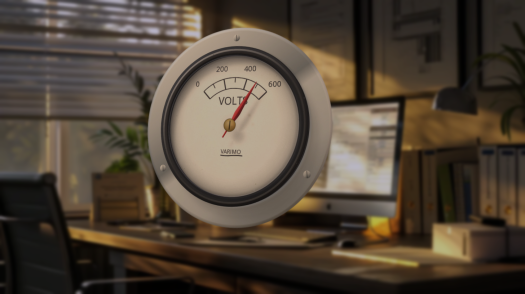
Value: value=500 unit=V
